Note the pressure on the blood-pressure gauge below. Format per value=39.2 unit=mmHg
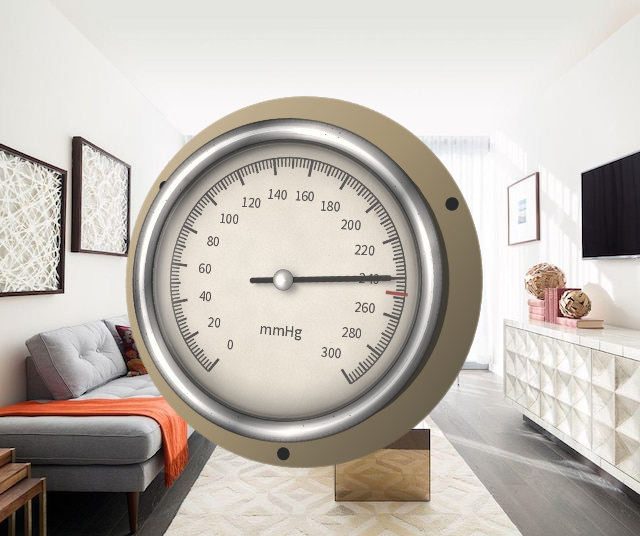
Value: value=240 unit=mmHg
